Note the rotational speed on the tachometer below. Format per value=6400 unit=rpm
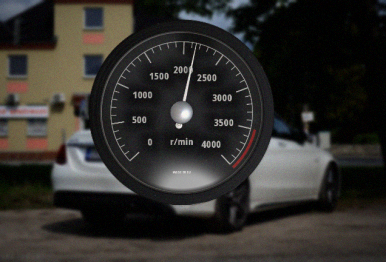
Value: value=2150 unit=rpm
